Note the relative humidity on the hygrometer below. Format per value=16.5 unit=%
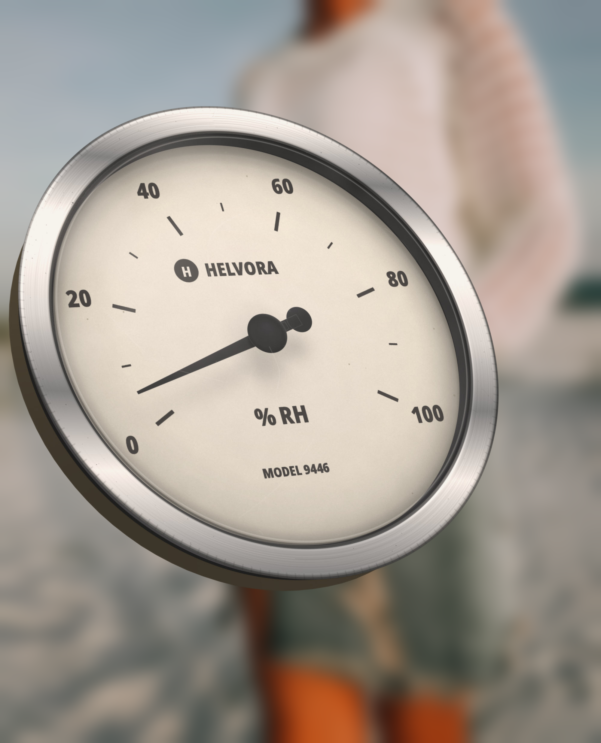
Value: value=5 unit=%
